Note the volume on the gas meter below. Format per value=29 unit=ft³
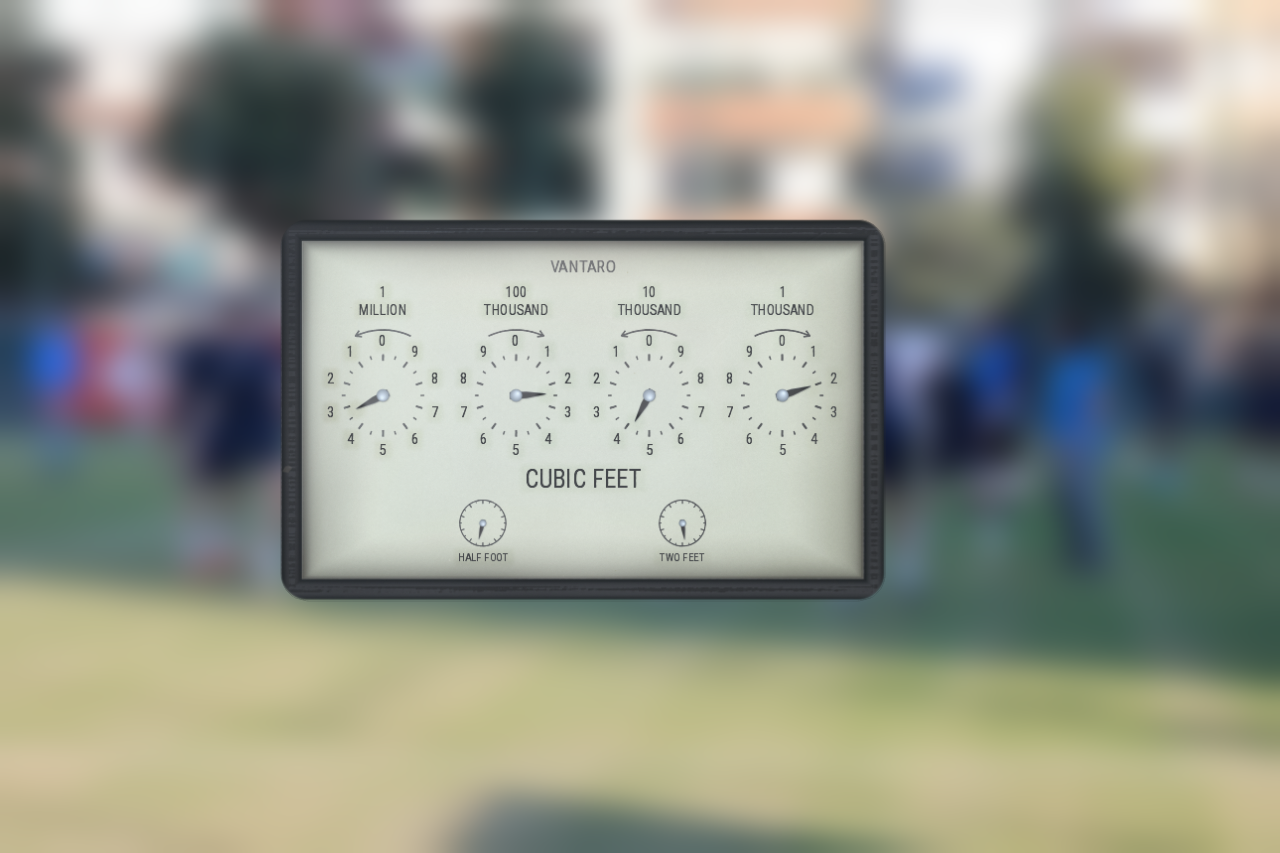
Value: value=324200 unit=ft³
